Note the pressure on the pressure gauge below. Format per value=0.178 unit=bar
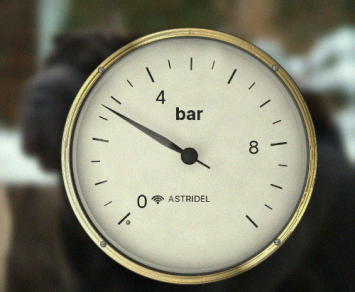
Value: value=2.75 unit=bar
